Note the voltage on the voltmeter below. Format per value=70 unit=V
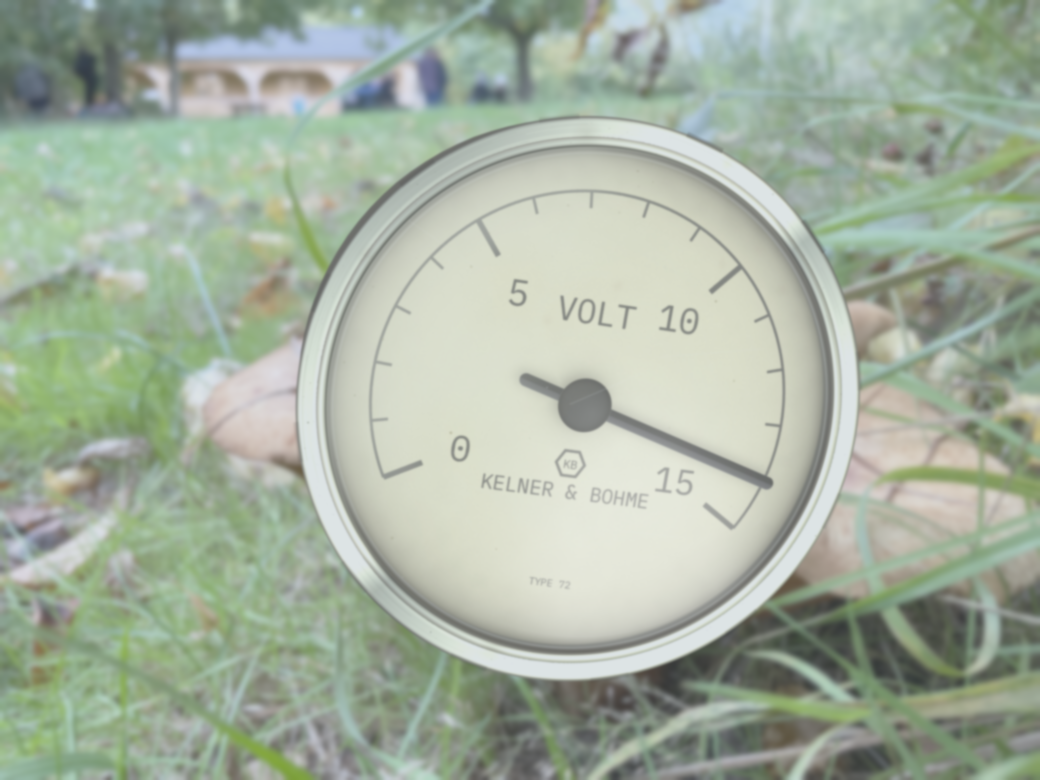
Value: value=14 unit=V
